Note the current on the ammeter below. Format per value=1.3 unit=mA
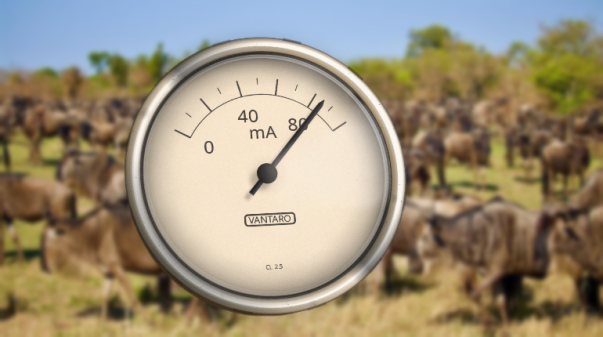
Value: value=85 unit=mA
